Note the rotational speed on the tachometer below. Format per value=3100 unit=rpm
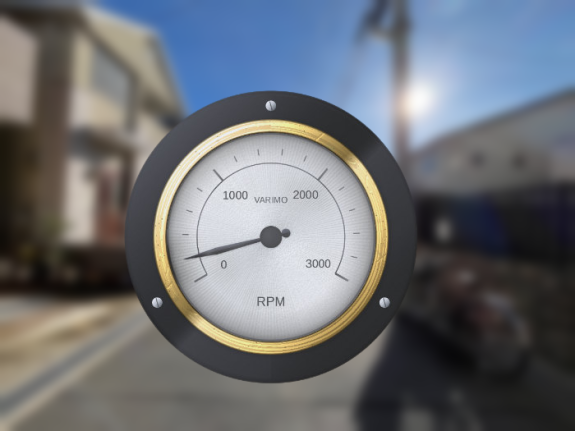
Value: value=200 unit=rpm
